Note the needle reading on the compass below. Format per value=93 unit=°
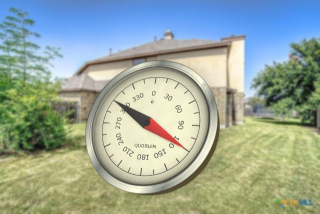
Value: value=120 unit=°
